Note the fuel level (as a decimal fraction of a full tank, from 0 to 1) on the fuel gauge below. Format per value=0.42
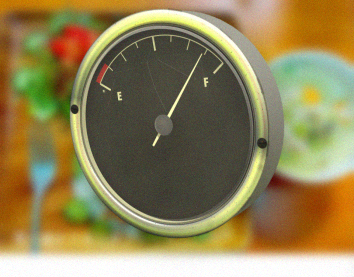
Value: value=0.875
